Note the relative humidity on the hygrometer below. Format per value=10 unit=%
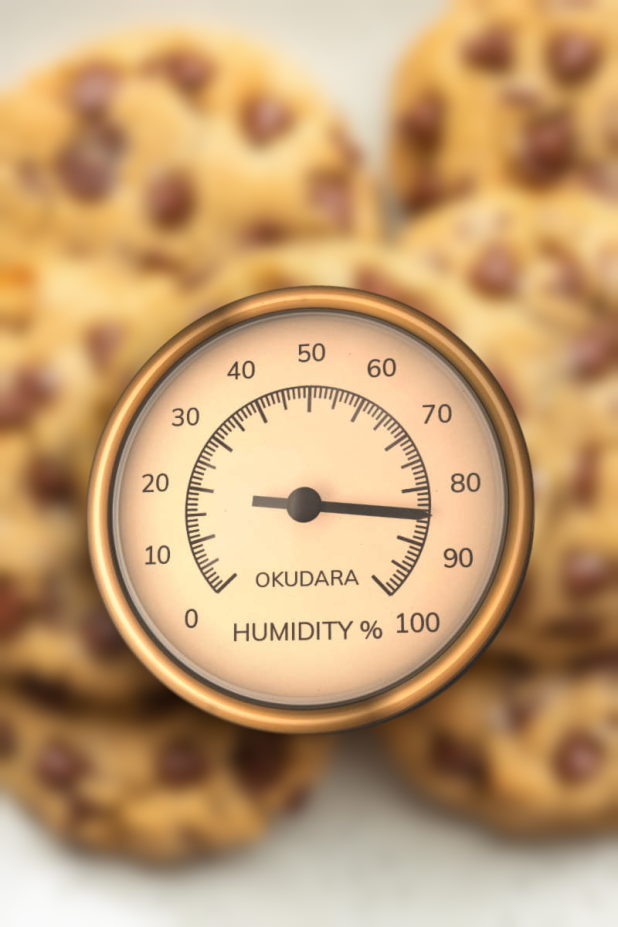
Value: value=85 unit=%
